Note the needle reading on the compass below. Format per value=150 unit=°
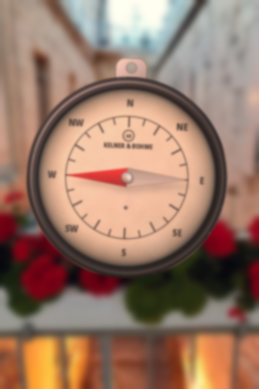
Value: value=270 unit=°
